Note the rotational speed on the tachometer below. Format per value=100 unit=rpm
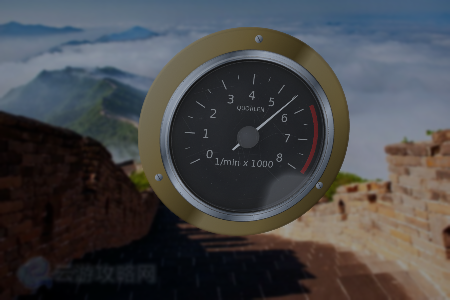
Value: value=5500 unit=rpm
